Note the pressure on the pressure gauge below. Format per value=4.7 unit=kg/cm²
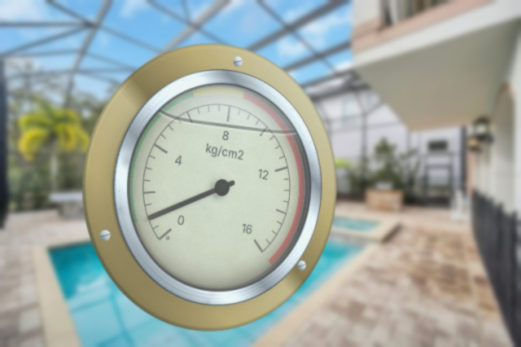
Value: value=1 unit=kg/cm²
